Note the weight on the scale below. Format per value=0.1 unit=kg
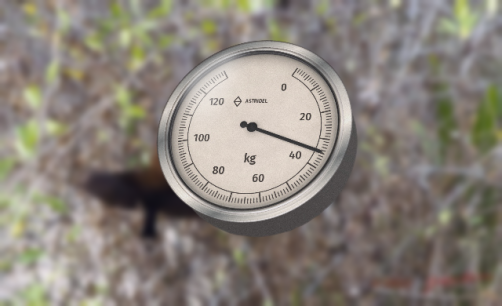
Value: value=35 unit=kg
